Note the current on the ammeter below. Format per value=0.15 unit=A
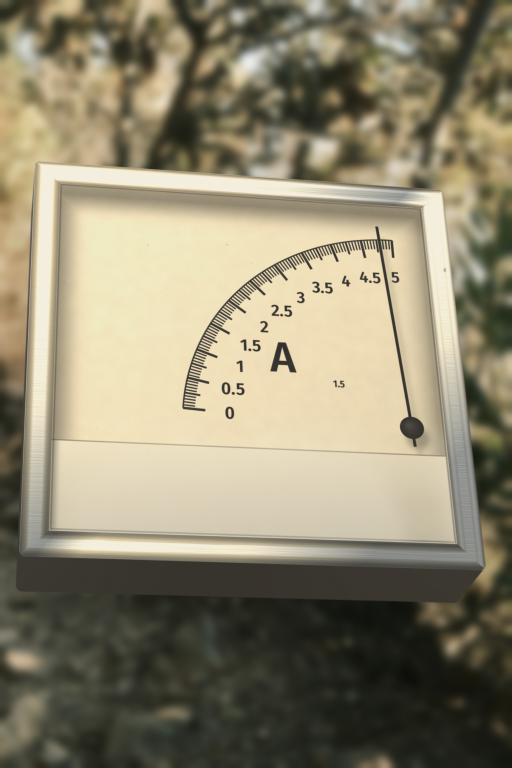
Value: value=4.75 unit=A
